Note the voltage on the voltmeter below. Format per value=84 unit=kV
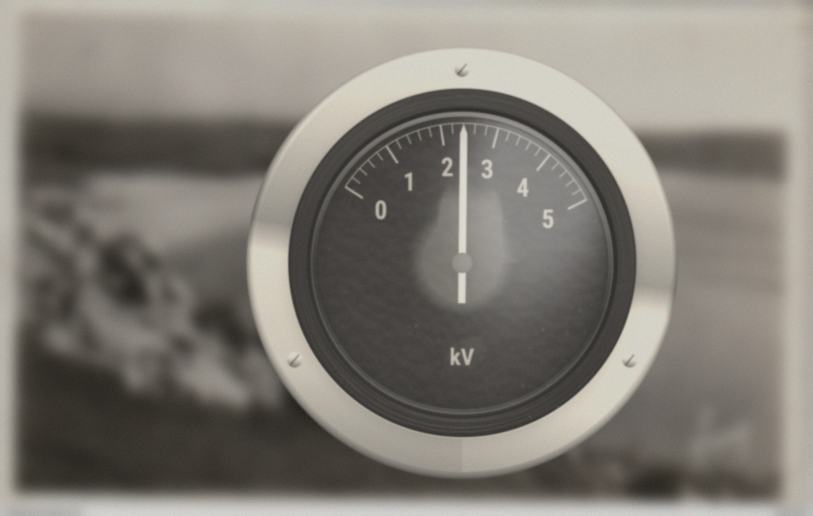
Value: value=2.4 unit=kV
